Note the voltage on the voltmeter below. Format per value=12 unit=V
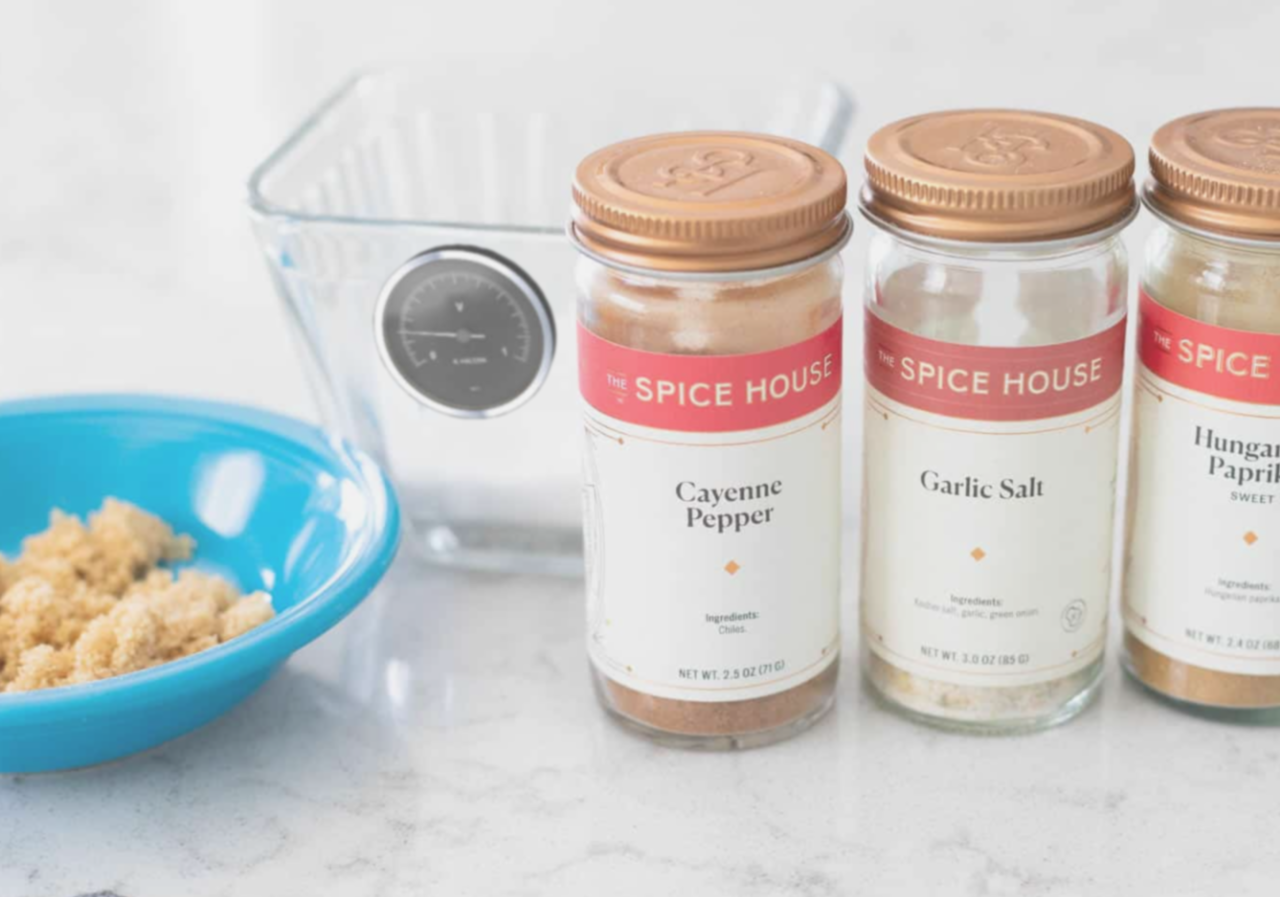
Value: value=0.15 unit=V
